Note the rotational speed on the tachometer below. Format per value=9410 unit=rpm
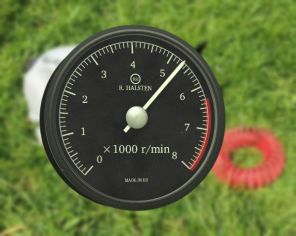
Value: value=5300 unit=rpm
